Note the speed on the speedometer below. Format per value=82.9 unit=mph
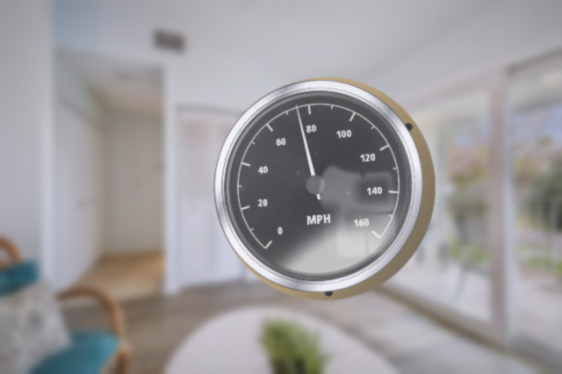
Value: value=75 unit=mph
